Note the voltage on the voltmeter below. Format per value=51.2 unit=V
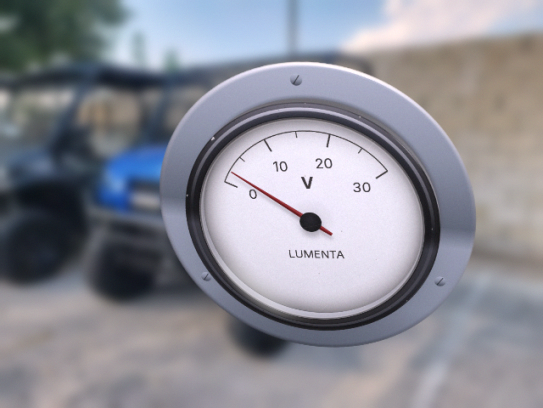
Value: value=2.5 unit=V
